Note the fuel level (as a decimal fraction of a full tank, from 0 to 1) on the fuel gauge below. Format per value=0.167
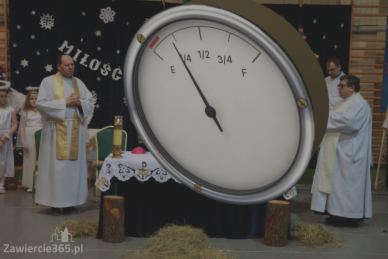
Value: value=0.25
